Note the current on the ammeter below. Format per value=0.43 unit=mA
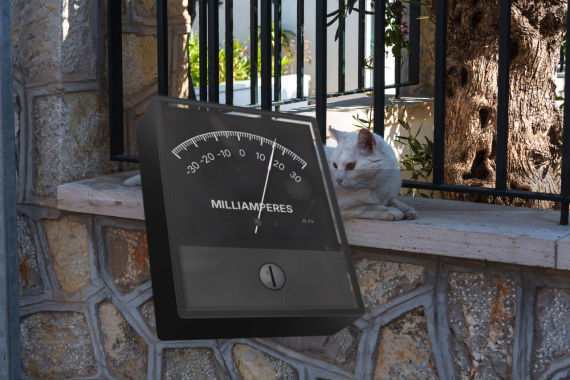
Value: value=15 unit=mA
